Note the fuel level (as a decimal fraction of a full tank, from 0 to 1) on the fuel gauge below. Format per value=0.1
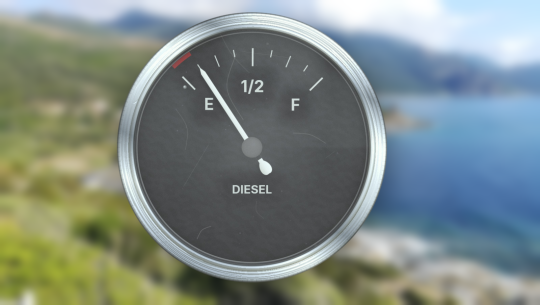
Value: value=0.125
